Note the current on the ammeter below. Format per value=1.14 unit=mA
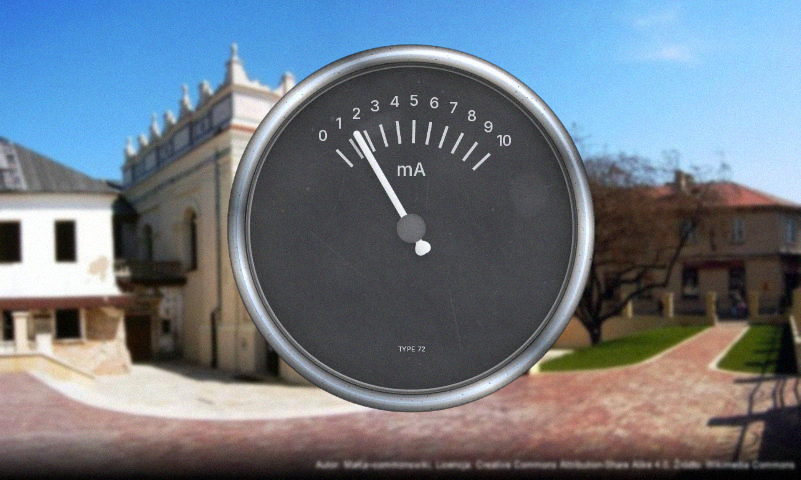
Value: value=1.5 unit=mA
